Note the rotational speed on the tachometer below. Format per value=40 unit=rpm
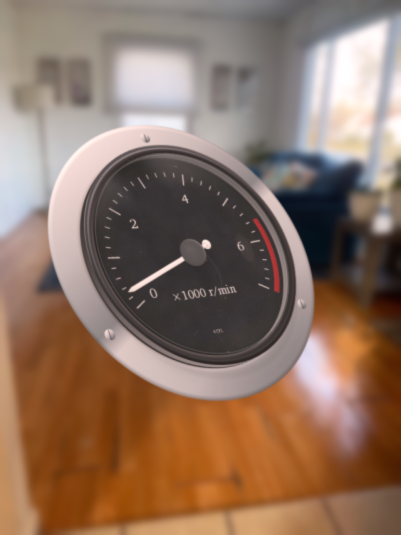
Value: value=300 unit=rpm
